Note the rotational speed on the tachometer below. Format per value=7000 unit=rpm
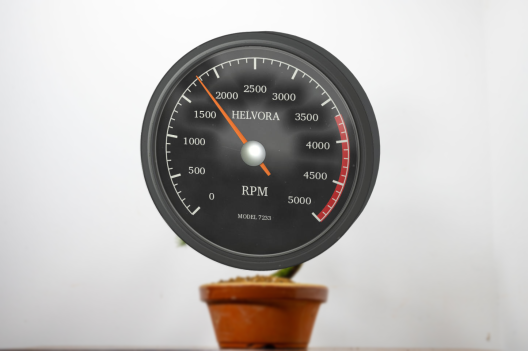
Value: value=1800 unit=rpm
